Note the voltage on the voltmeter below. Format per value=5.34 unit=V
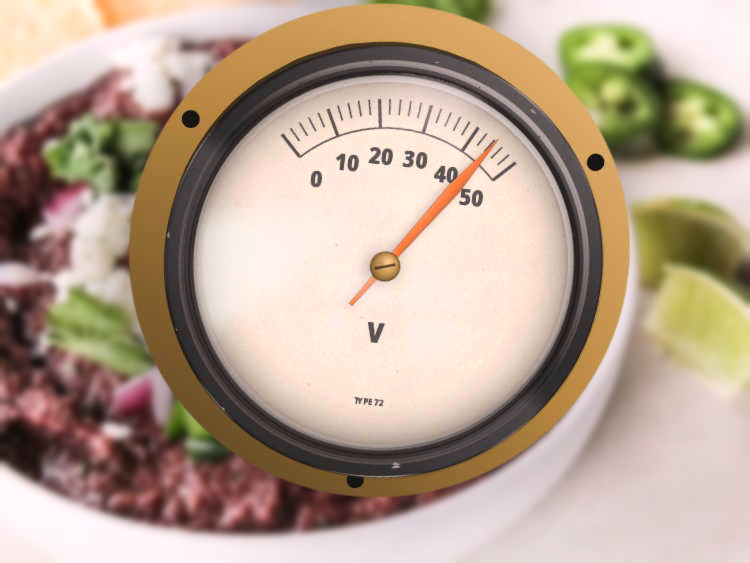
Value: value=44 unit=V
